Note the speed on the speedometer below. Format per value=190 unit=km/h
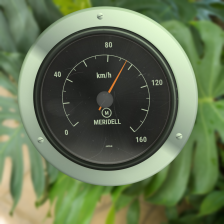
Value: value=95 unit=km/h
